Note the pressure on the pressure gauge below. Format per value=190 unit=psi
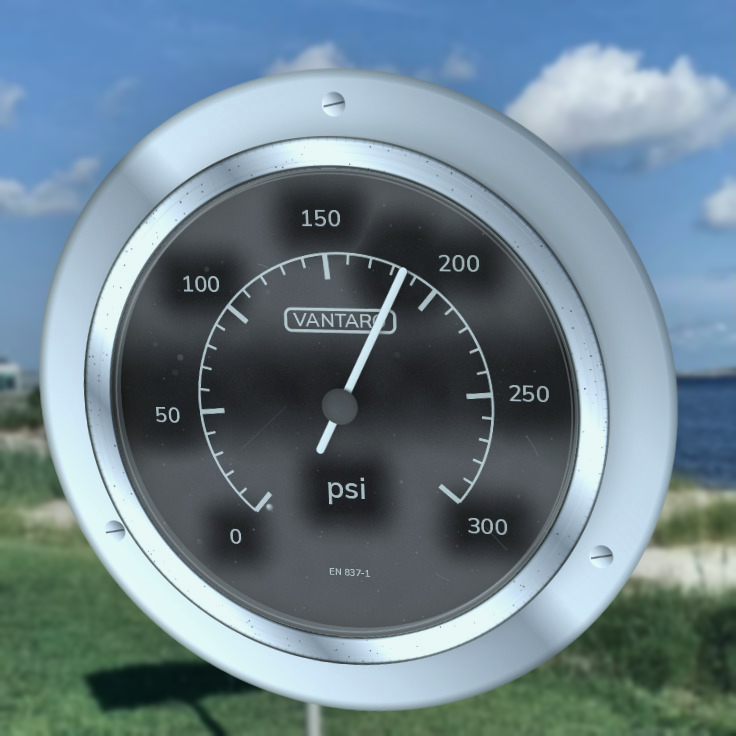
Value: value=185 unit=psi
